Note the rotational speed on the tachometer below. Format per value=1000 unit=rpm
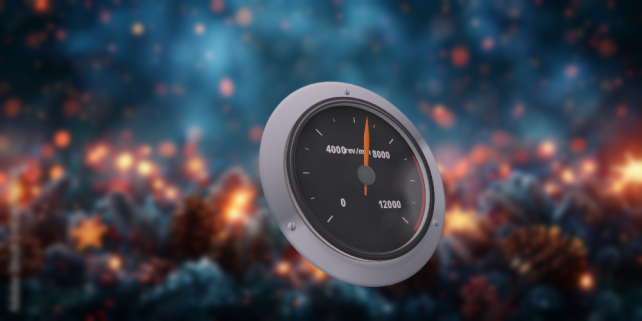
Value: value=6500 unit=rpm
